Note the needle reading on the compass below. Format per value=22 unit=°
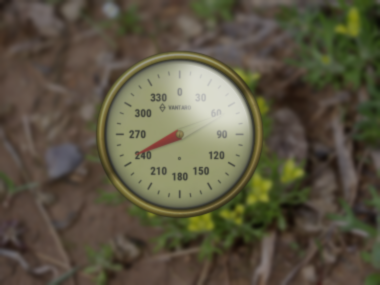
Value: value=245 unit=°
